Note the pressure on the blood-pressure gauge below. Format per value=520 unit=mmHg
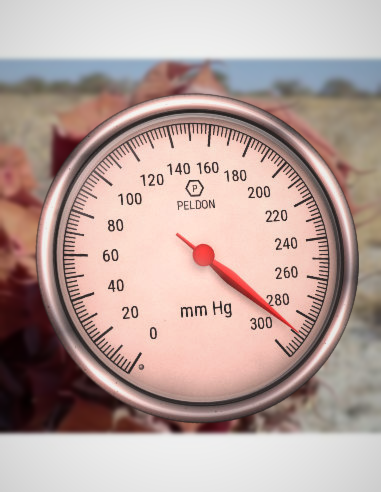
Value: value=290 unit=mmHg
